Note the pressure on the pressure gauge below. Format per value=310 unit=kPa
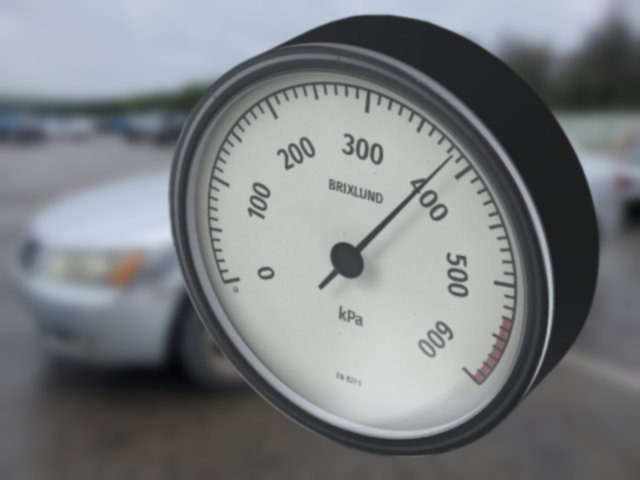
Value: value=385 unit=kPa
